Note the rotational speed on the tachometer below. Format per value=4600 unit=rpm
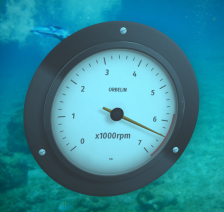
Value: value=6400 unit=rpm
